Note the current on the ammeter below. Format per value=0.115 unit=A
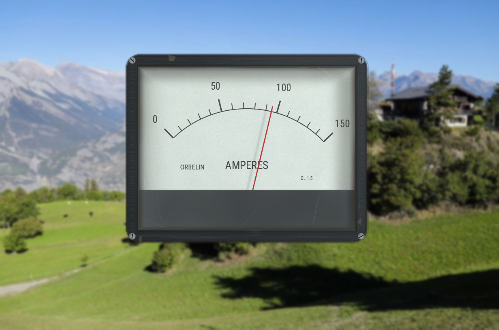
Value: value=95 unit=A
